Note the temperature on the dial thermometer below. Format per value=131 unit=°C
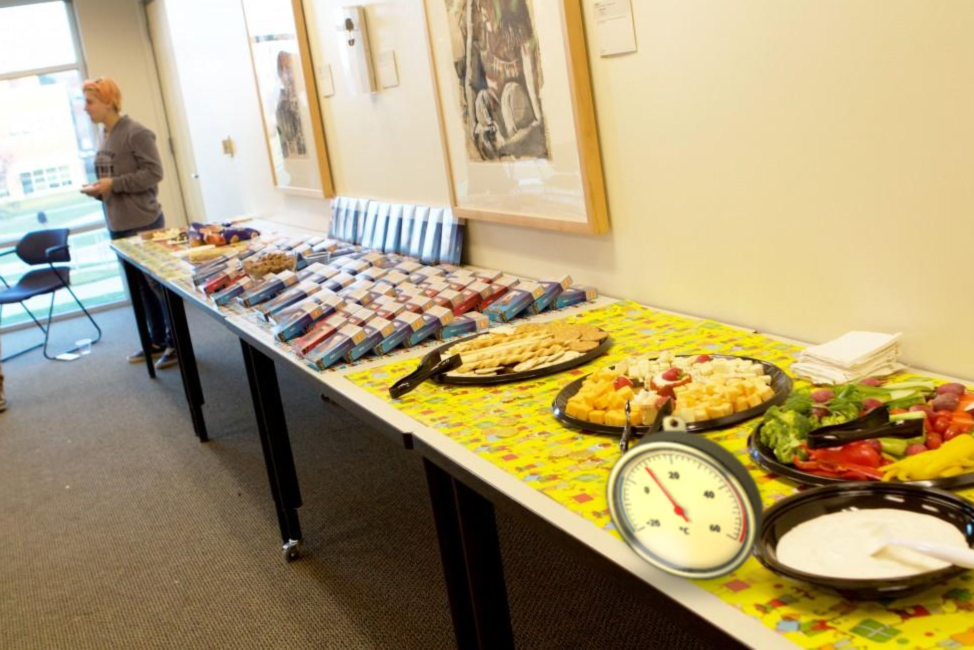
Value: value=10 unit=°C
